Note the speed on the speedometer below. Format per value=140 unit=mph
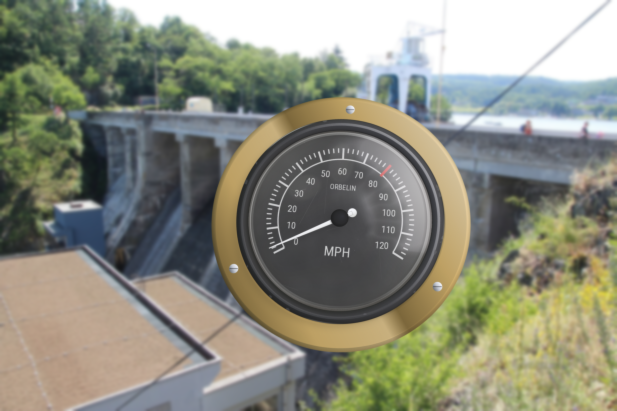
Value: value=2 unit=mph
